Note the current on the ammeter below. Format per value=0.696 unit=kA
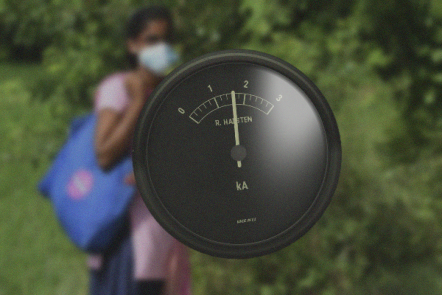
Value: value=1.6 unit=kA
